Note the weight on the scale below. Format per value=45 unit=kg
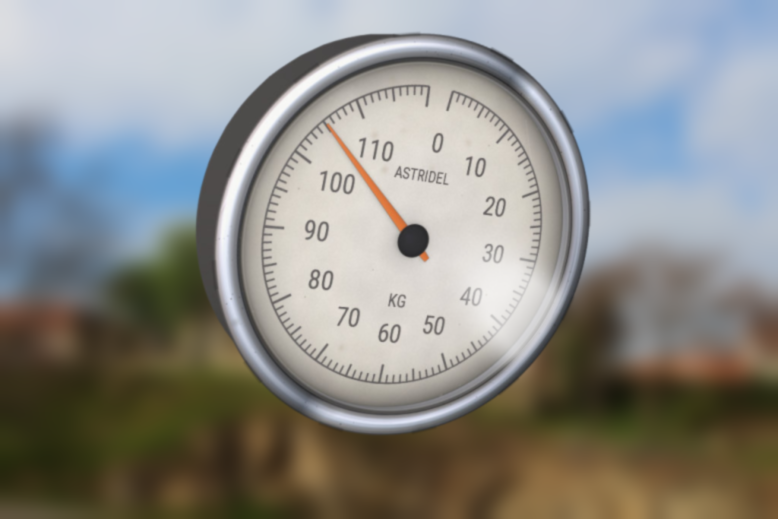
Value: value=105 unit=kg
